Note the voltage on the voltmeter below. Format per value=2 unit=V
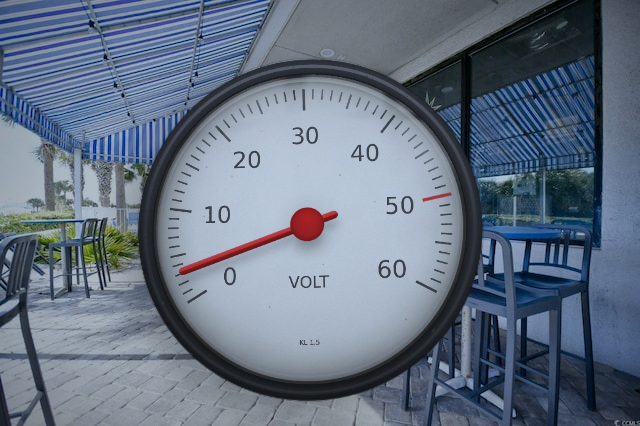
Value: value=3 unit=V
